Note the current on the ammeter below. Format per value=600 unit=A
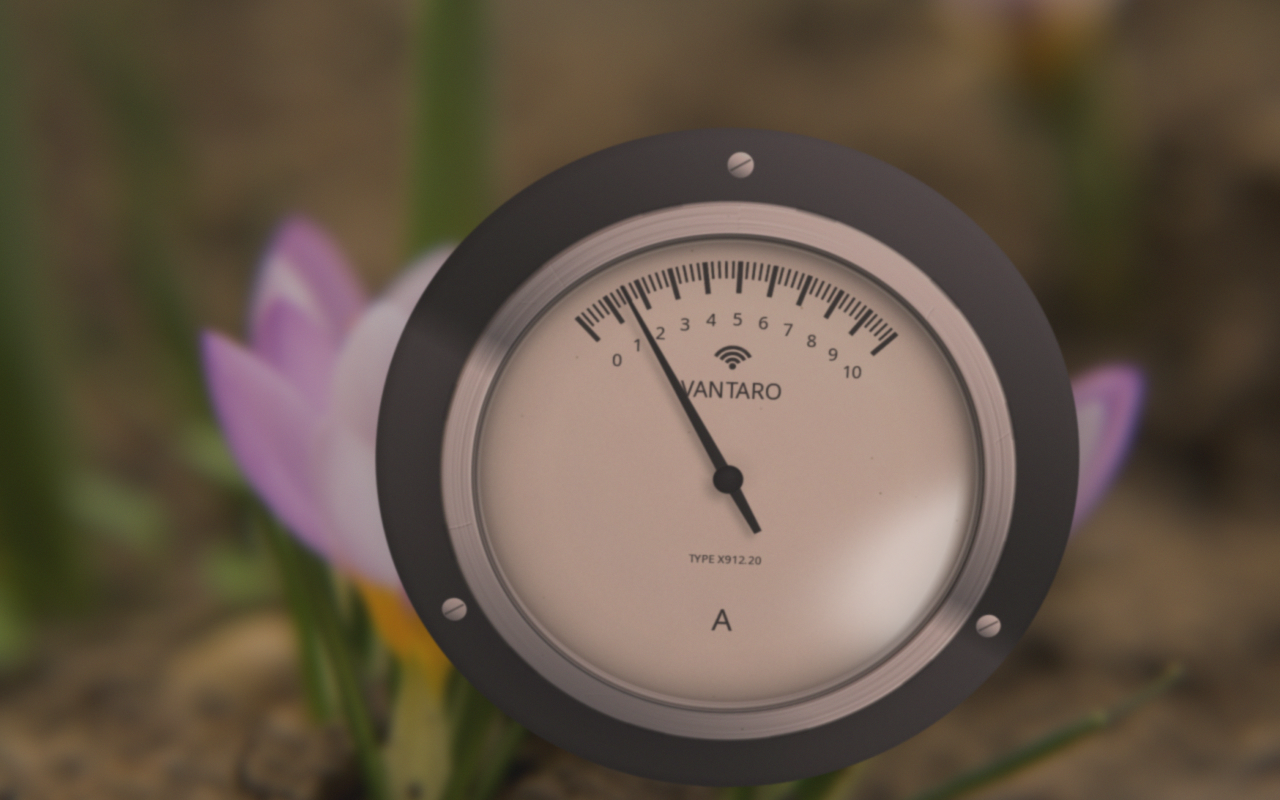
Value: value=1.6 unit=A
